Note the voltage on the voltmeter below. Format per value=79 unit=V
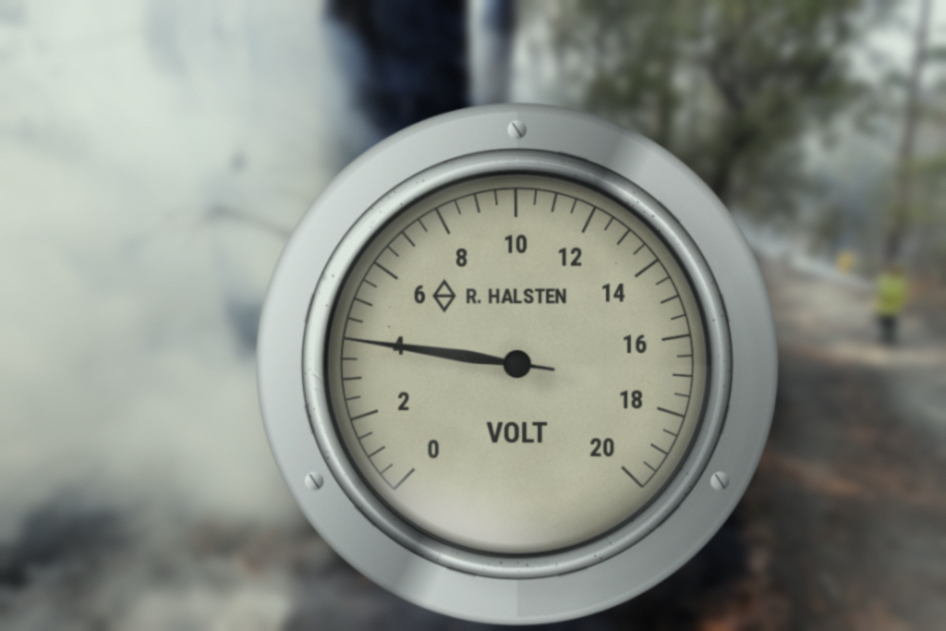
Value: value=4 unit=V
